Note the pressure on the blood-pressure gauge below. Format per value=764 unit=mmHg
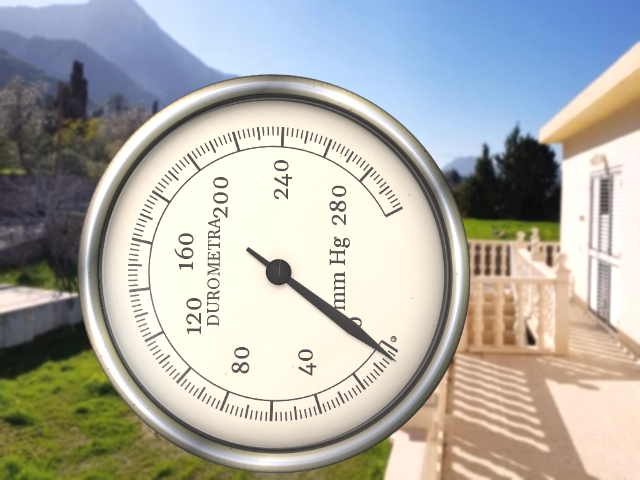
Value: value=4 unit=mmHg
